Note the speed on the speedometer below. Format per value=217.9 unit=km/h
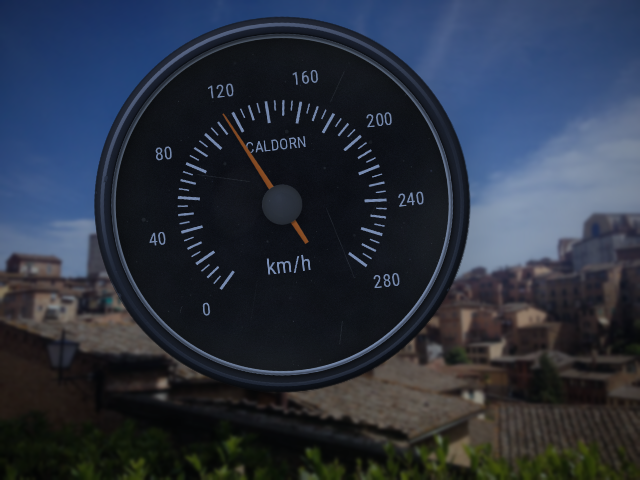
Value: value=115 unit=km/h
